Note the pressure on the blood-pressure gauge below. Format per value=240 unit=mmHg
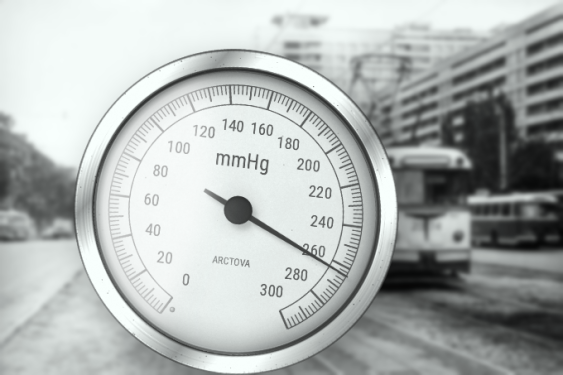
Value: value=264 unit=mmHg
